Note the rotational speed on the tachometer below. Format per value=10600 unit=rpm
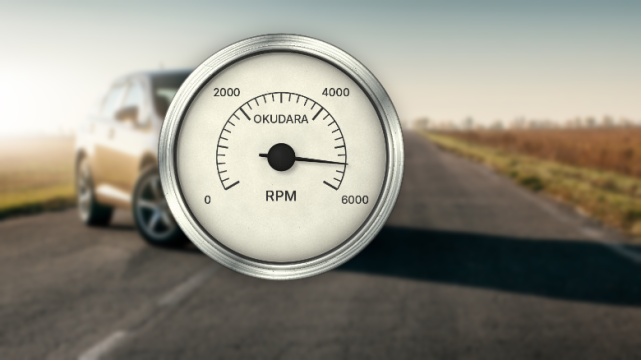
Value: value=5400 unit=rpm
